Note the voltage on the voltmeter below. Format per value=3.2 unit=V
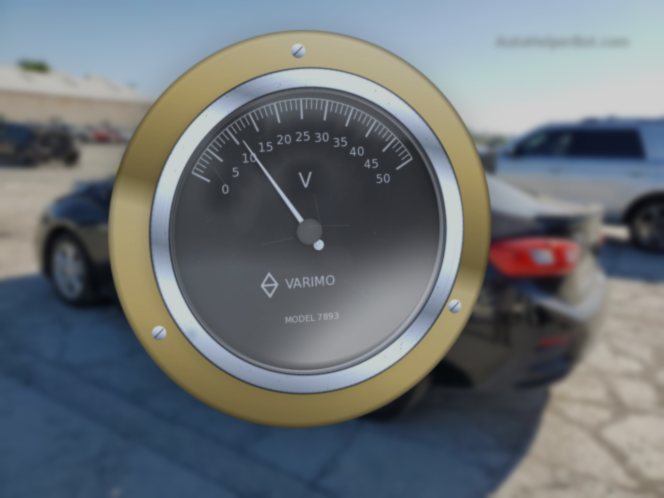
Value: value=11 unit=V
